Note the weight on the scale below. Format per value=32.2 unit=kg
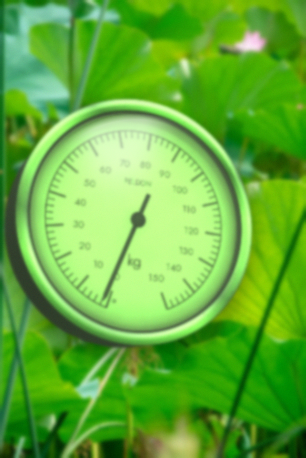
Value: value=2 unit=kg
